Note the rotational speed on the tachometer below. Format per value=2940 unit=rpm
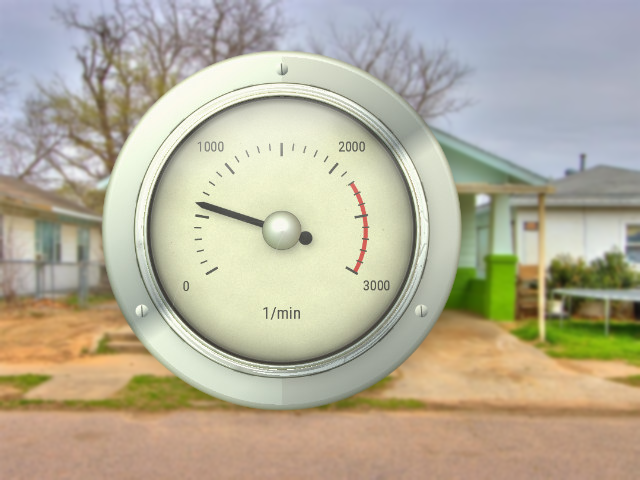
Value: value=600 unit=rpm
